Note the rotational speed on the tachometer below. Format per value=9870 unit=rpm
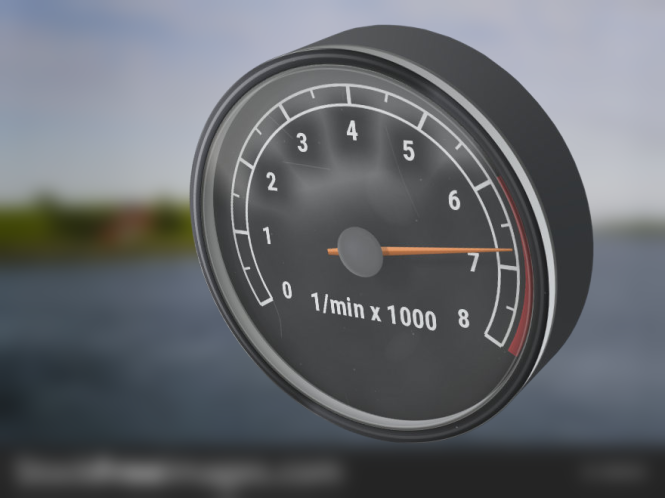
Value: value=6750 unit=rpm
